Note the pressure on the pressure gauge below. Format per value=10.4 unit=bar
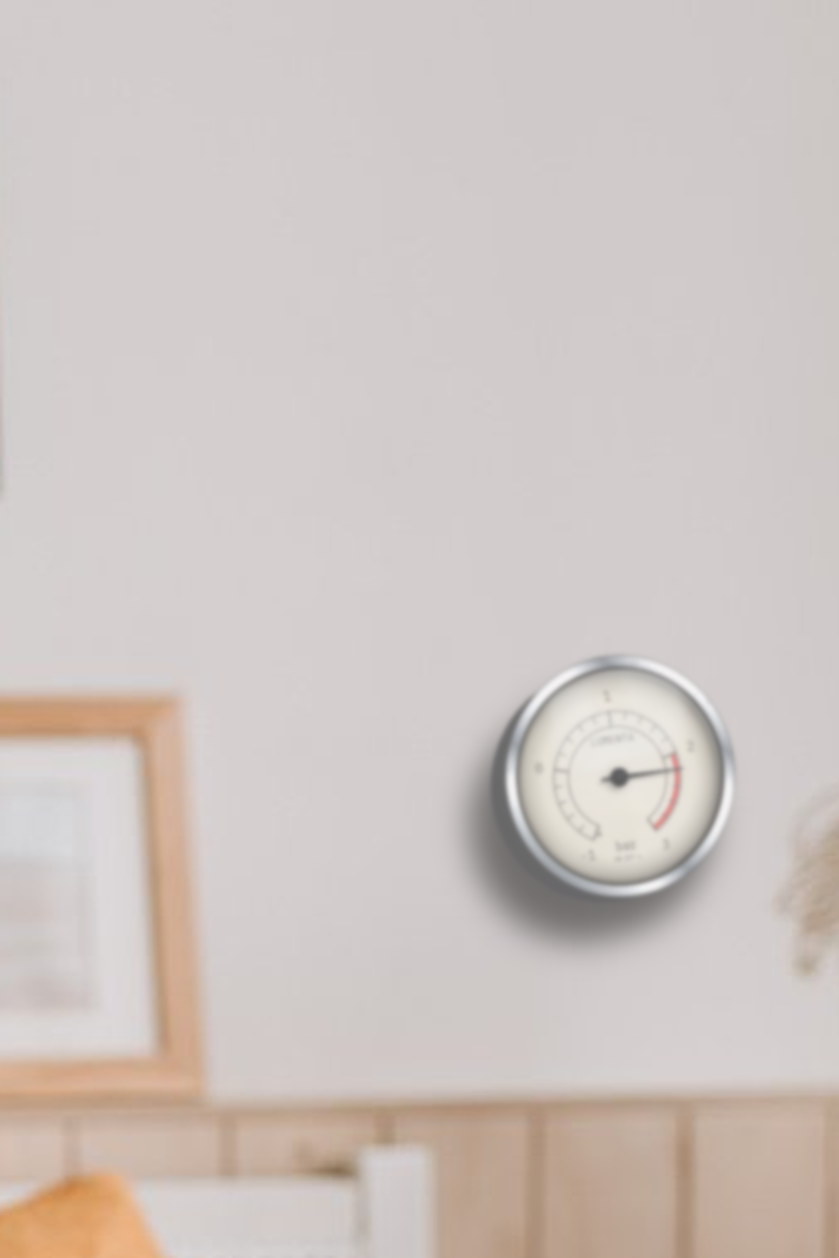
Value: value=2.2 unit=bar
